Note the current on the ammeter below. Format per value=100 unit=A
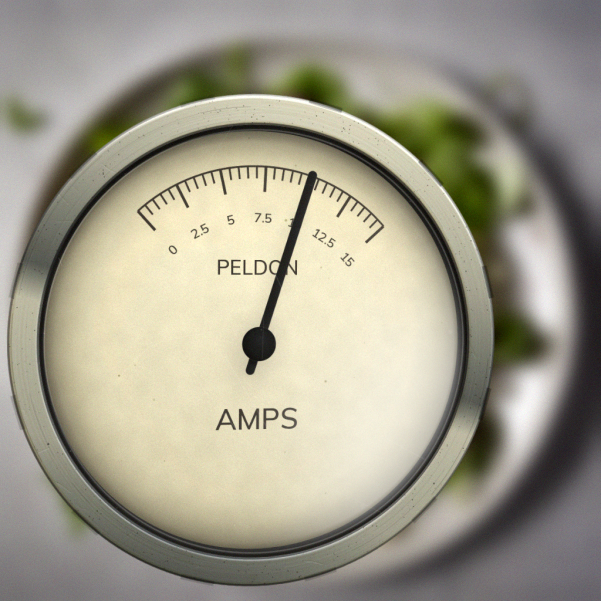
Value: value=10 unit=A
